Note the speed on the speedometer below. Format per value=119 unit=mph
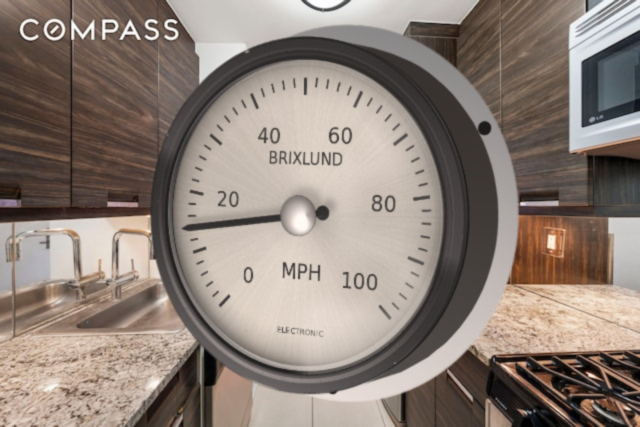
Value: value=14 unit=mph
